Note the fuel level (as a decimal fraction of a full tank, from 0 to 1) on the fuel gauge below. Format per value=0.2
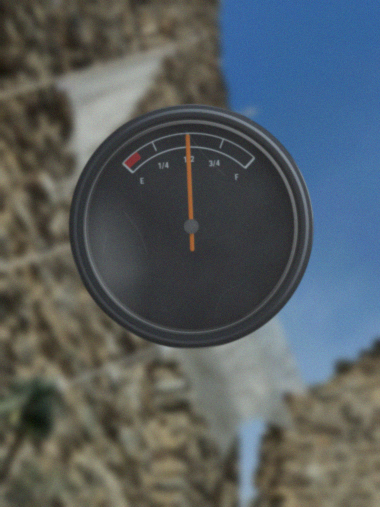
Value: value=0.5
